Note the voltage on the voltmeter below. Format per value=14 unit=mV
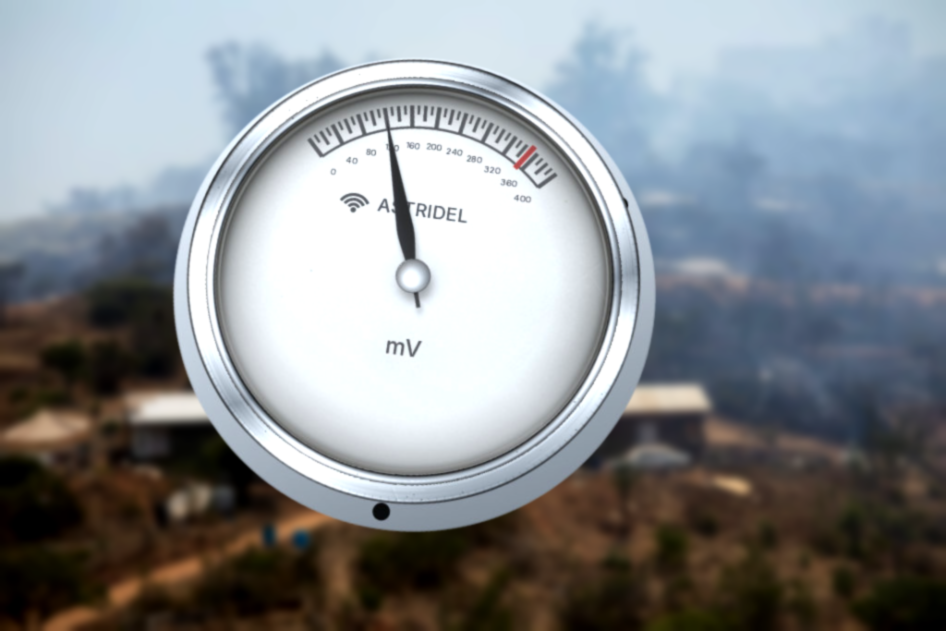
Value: value=120 unit=mV
